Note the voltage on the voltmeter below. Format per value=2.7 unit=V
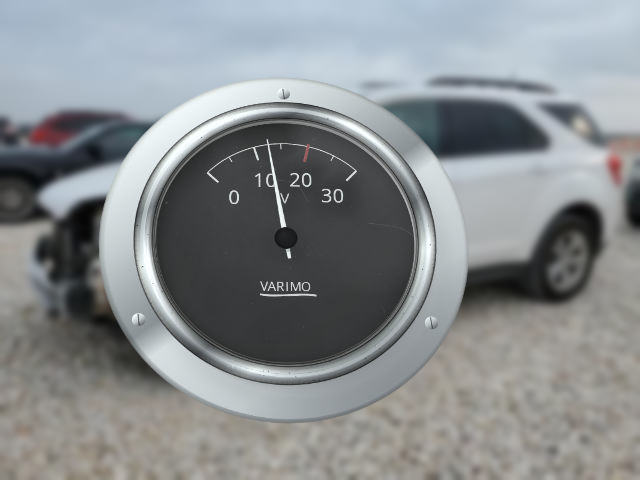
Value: value=12.5 unit=V
